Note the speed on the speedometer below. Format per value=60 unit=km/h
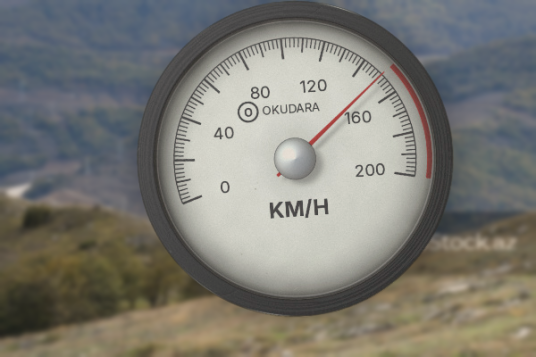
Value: value=150 unit=km/h
